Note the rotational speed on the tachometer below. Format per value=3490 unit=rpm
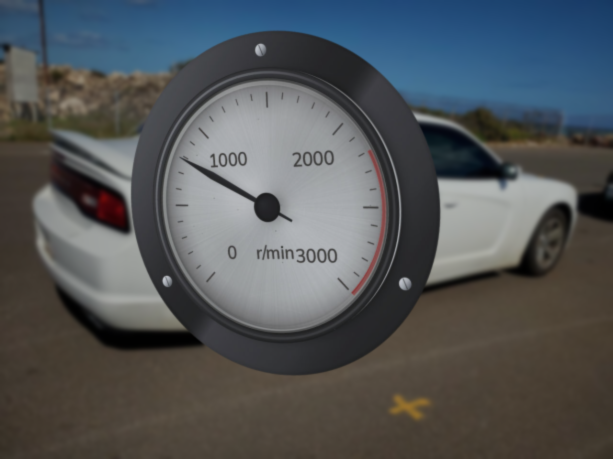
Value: value=800 unit=rpm
